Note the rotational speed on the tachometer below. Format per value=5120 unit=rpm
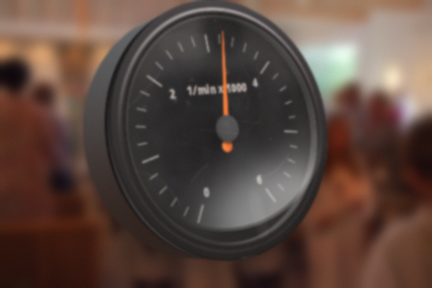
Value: value=3200 unit=rpm
